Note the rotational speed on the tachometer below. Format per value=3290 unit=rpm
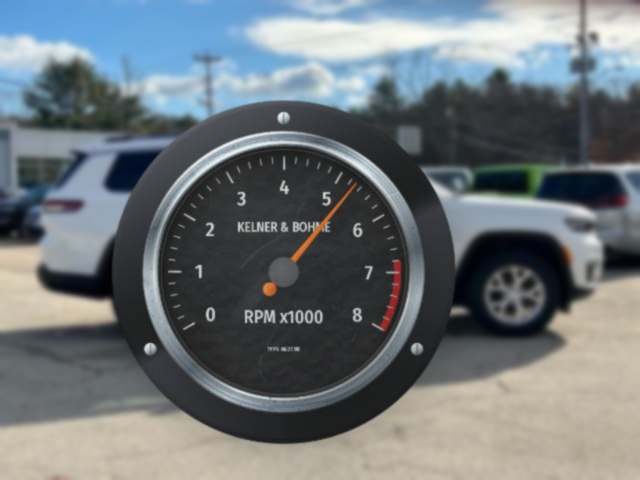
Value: value=5300 unit=rpm
